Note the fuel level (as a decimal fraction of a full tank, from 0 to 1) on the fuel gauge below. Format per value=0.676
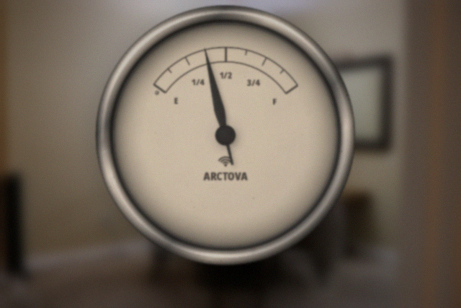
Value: value=0.375
